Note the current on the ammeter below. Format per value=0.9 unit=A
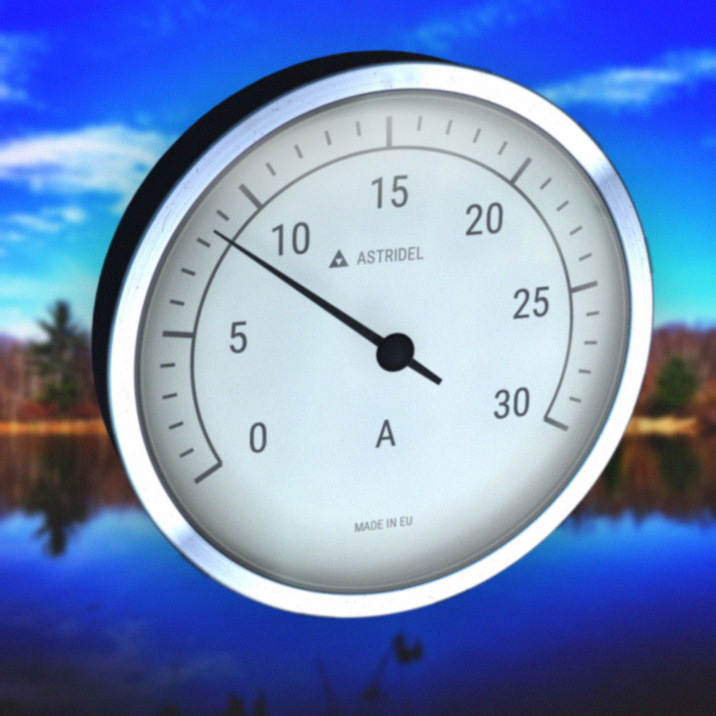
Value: value=8.5 unit=A
